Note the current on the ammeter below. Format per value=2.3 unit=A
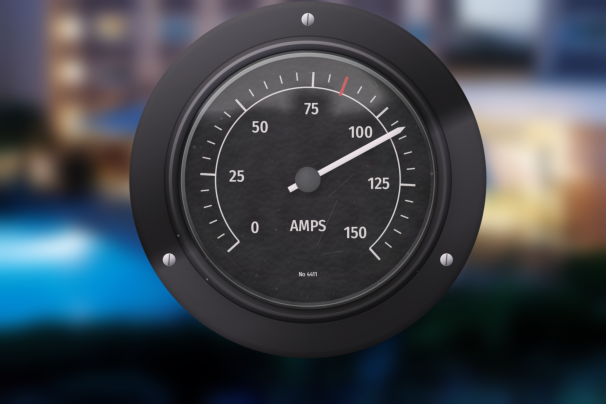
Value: value=107.5 unit=A
